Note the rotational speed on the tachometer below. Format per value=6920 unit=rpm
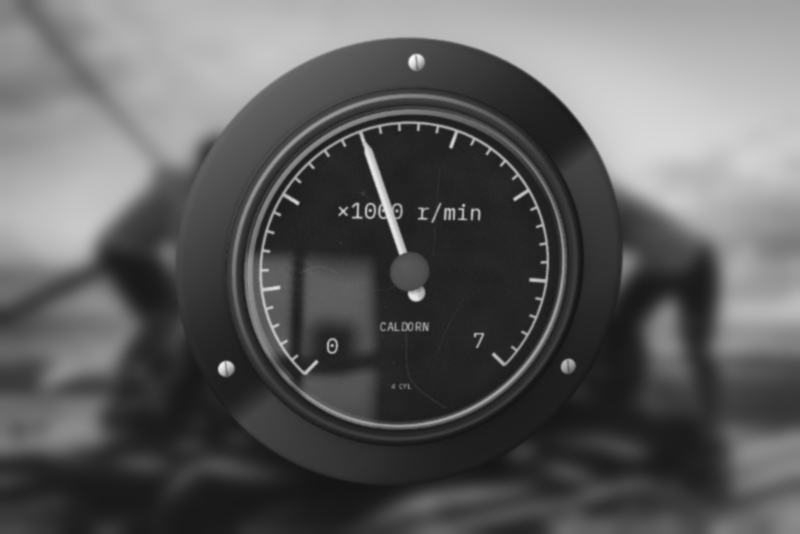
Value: value=3000 unit=rpm
